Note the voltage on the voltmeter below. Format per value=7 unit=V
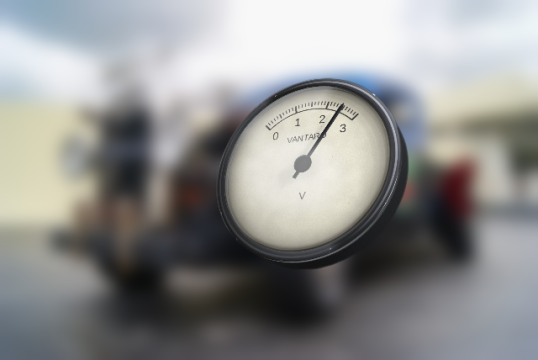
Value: value=2.5 unit=V
